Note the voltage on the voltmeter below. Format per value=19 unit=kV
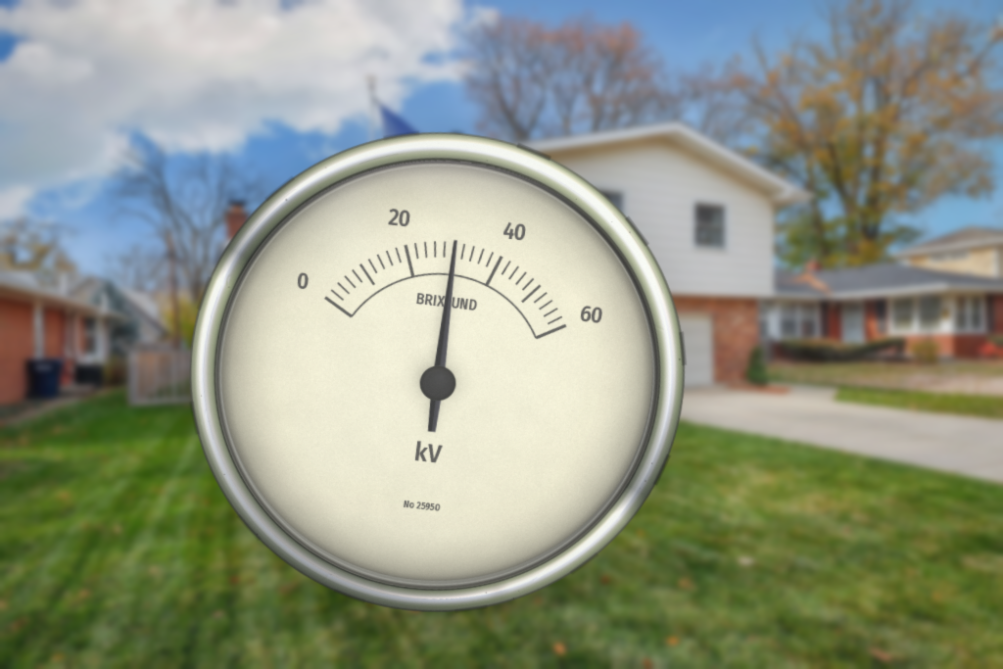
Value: value=30 unit=kV
